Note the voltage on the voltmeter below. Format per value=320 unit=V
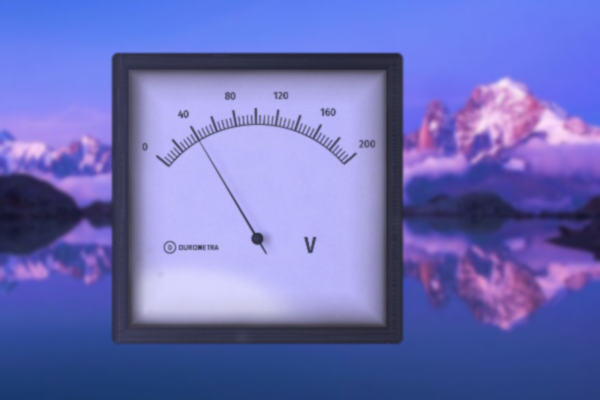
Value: value=40 unit=V
